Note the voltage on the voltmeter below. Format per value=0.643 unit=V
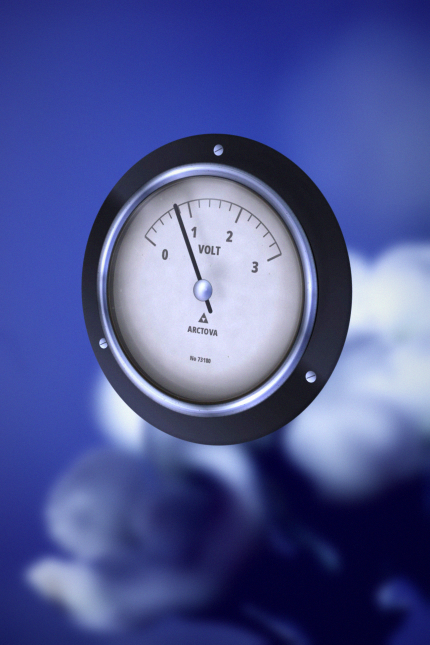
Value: value=0.8 unit=V
